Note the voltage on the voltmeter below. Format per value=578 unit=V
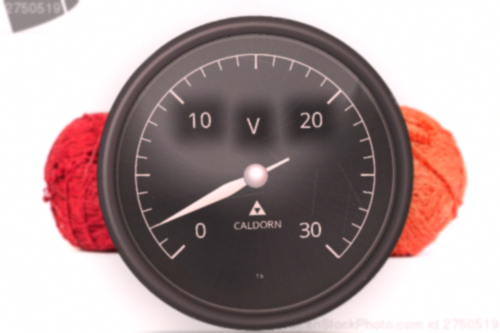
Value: value=2 unit=V
